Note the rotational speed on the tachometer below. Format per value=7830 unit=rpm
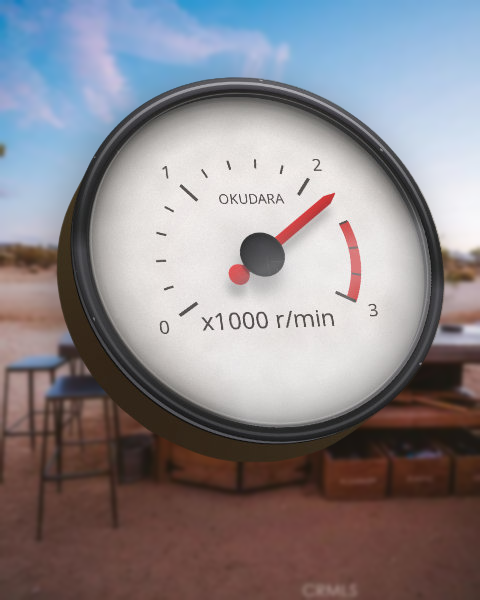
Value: value=2200 unit=rpm
